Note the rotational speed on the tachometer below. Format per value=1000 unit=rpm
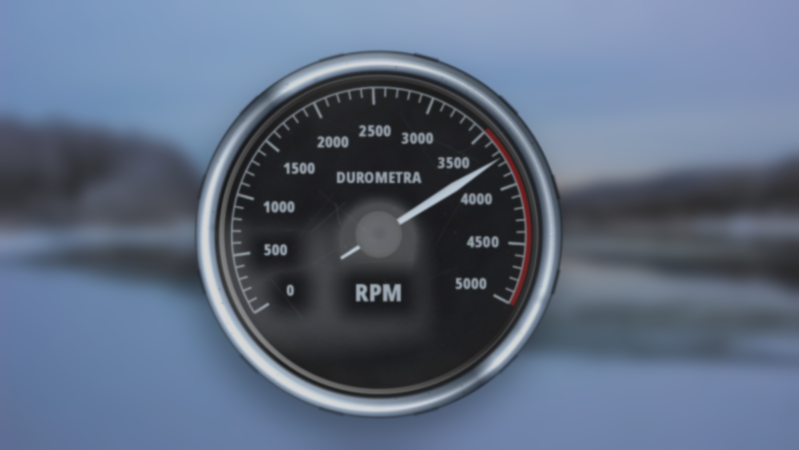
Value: value=3750 unit=rpm
